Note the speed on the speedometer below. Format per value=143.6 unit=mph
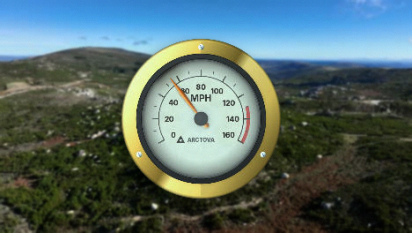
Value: value=55 unit=mph
